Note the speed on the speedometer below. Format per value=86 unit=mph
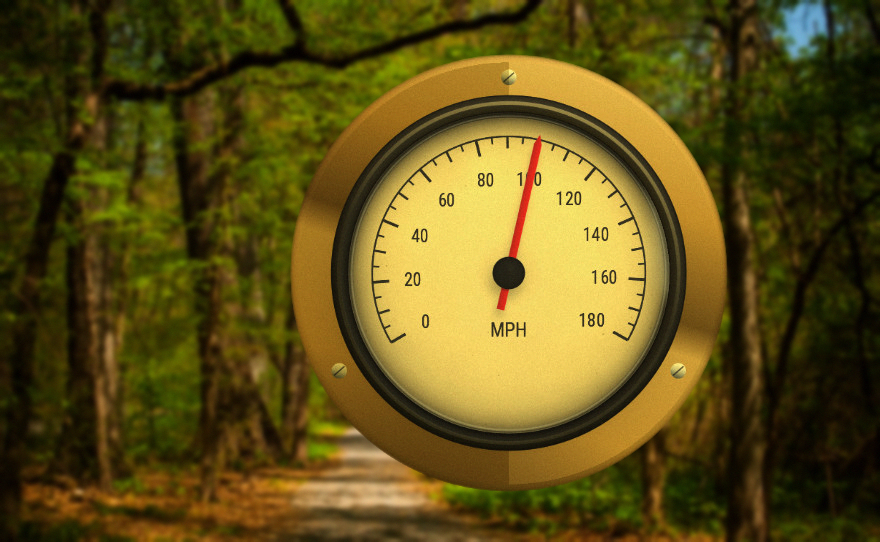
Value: value=100 unit=mph
